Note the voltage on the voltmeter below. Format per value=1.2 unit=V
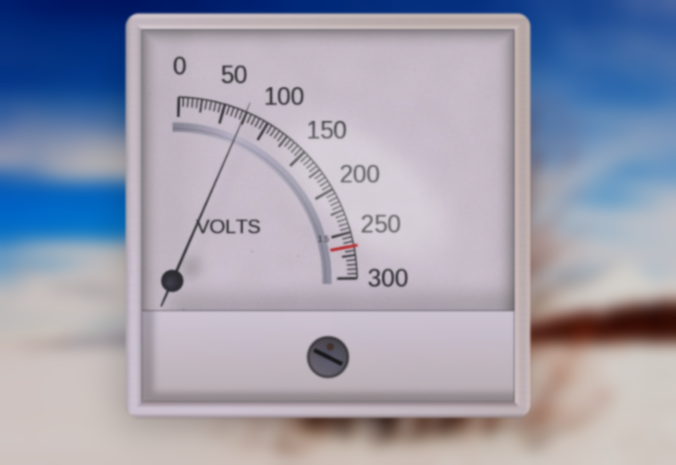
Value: value=75 unit=V
